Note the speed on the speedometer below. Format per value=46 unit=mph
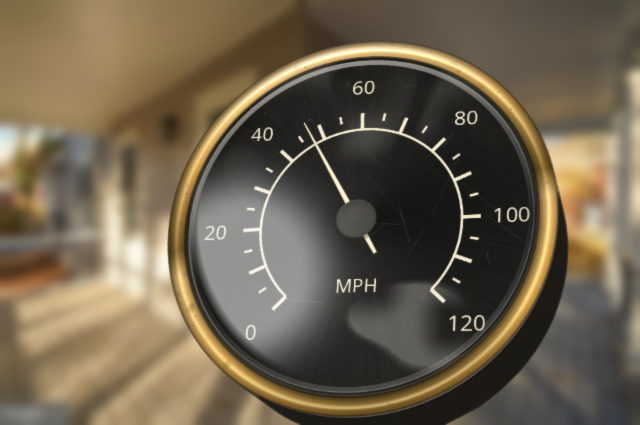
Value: value=47.5 unit=mph
